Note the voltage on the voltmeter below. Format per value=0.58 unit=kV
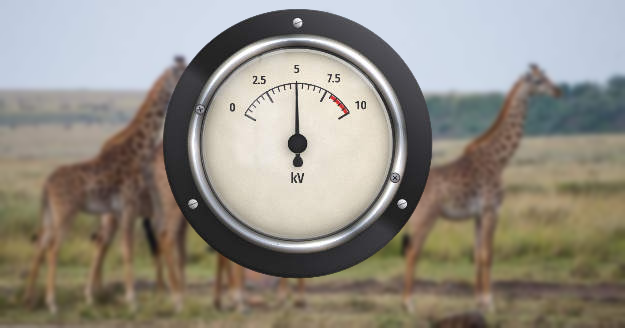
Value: value=5 unit=kV
